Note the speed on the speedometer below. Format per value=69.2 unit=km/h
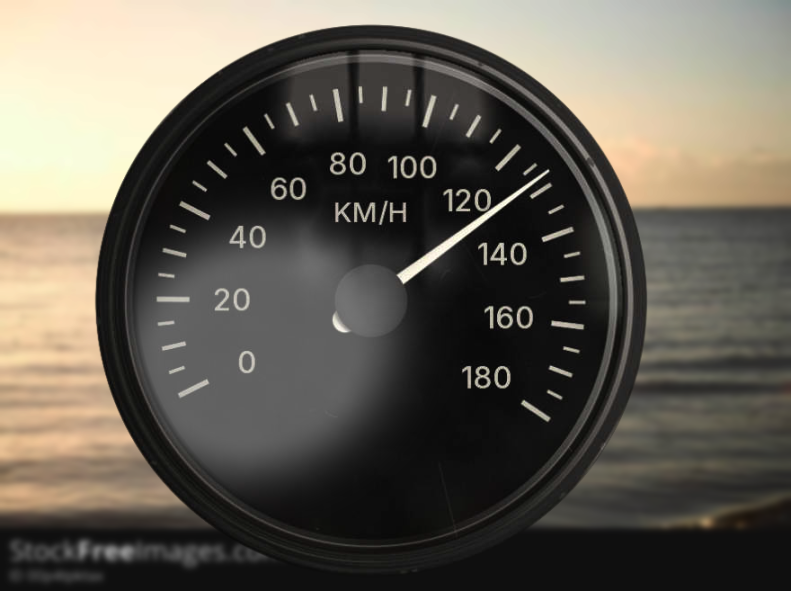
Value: value=127.5 unit=km/h
